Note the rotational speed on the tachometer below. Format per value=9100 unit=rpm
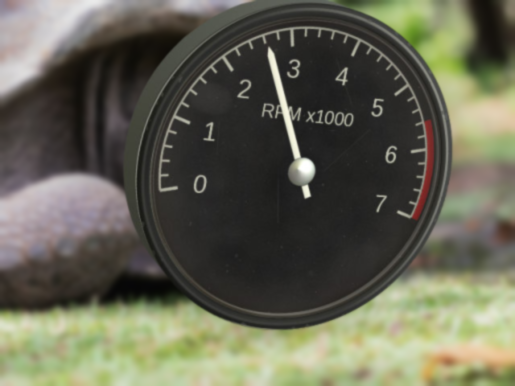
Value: value=2600 unit=rpm
